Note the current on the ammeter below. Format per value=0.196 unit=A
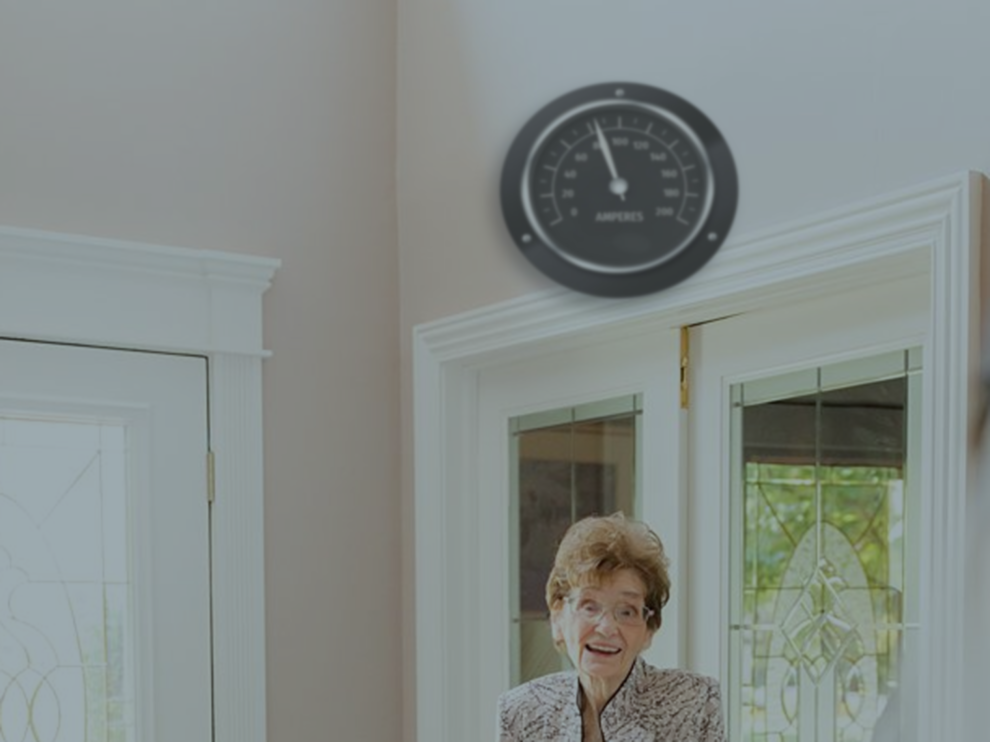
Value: value=85 unit=A
